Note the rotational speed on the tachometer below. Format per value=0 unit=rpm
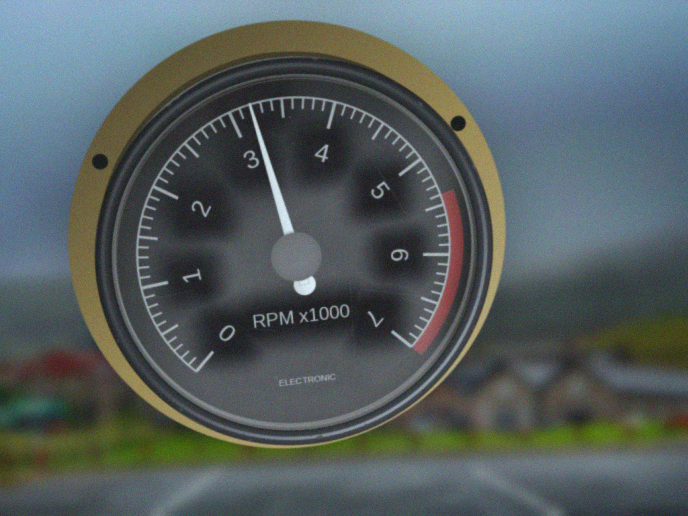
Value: value=3200 unit=rpm
